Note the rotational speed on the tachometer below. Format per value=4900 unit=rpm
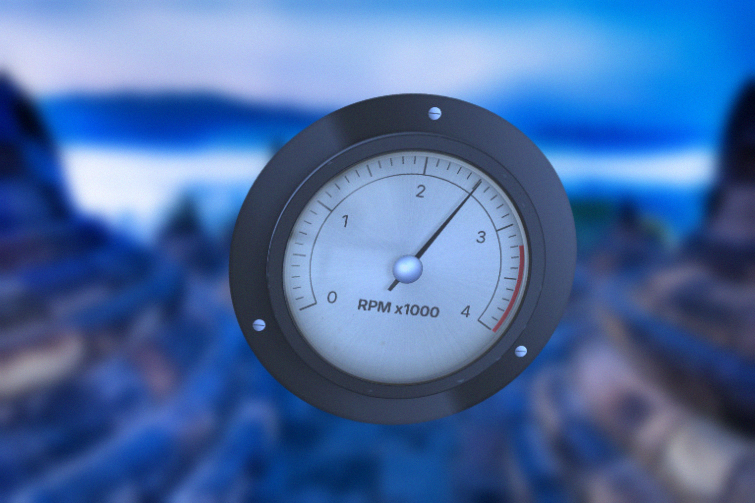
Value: value=2500 unit=rpm
